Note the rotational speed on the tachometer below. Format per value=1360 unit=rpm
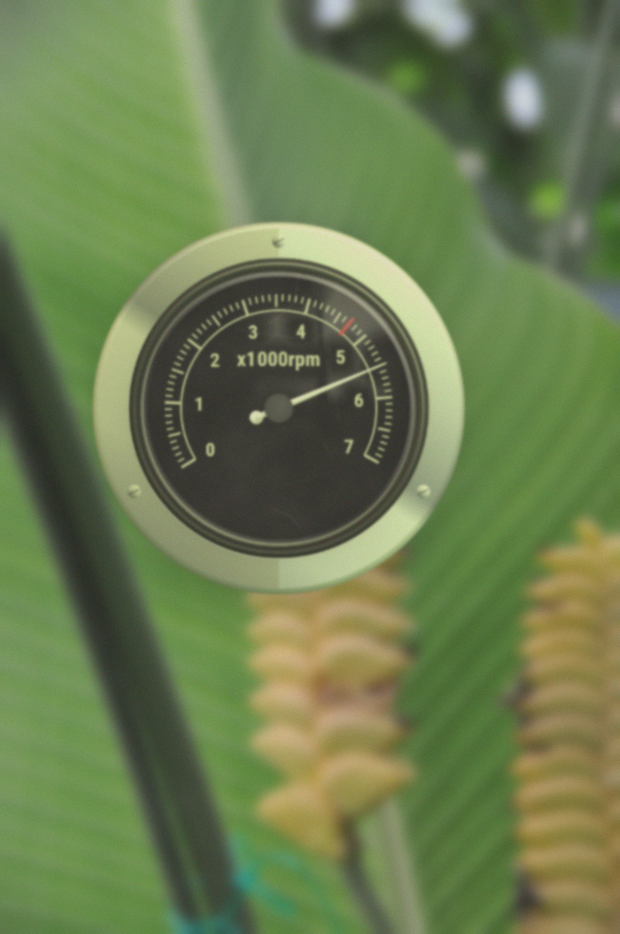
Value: value=5500 unit=rpm
